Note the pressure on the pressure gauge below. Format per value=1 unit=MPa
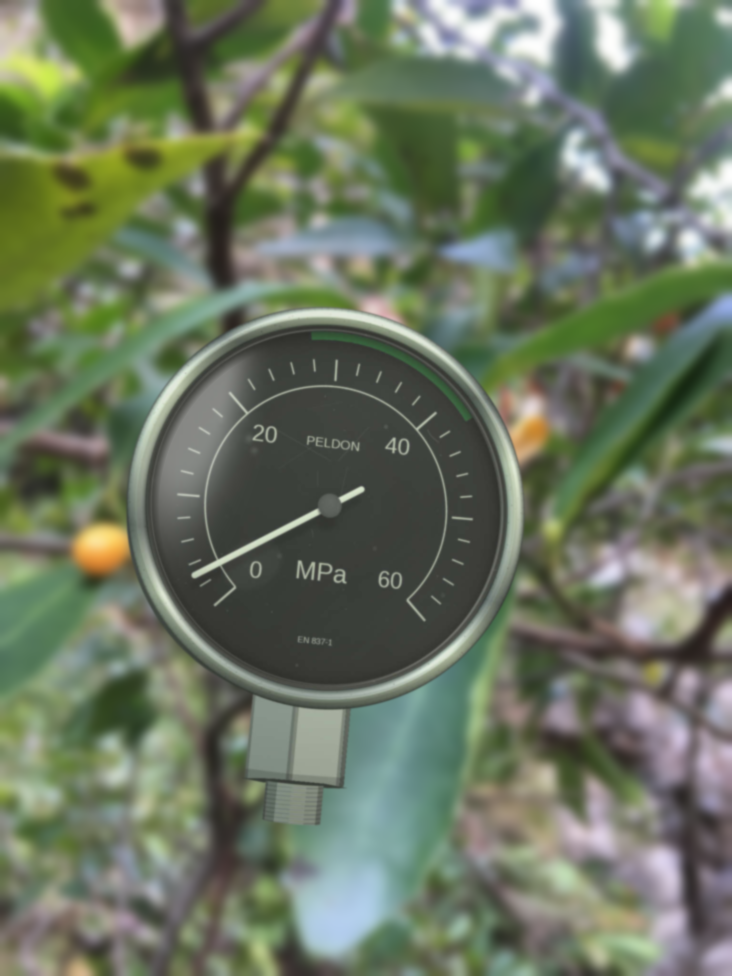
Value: value=3 unit=MPa
